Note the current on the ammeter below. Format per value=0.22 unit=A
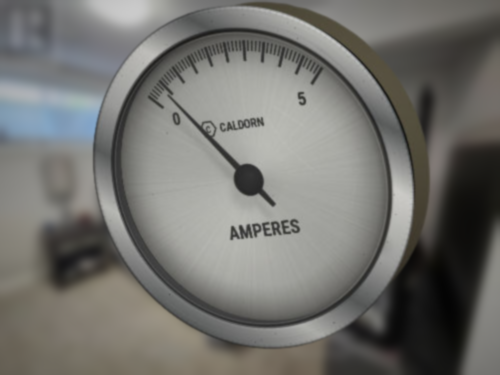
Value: value=0.5 unit=A
